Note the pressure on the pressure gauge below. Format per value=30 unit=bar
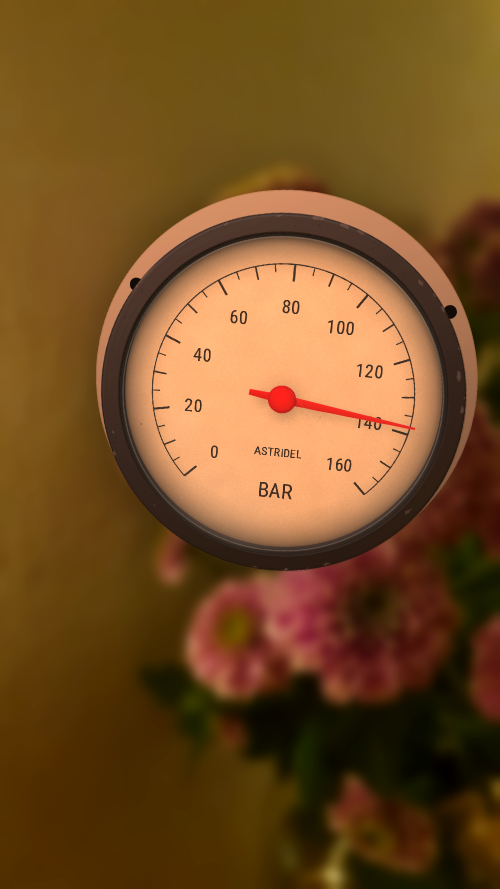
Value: value=137.5 unit=bar
